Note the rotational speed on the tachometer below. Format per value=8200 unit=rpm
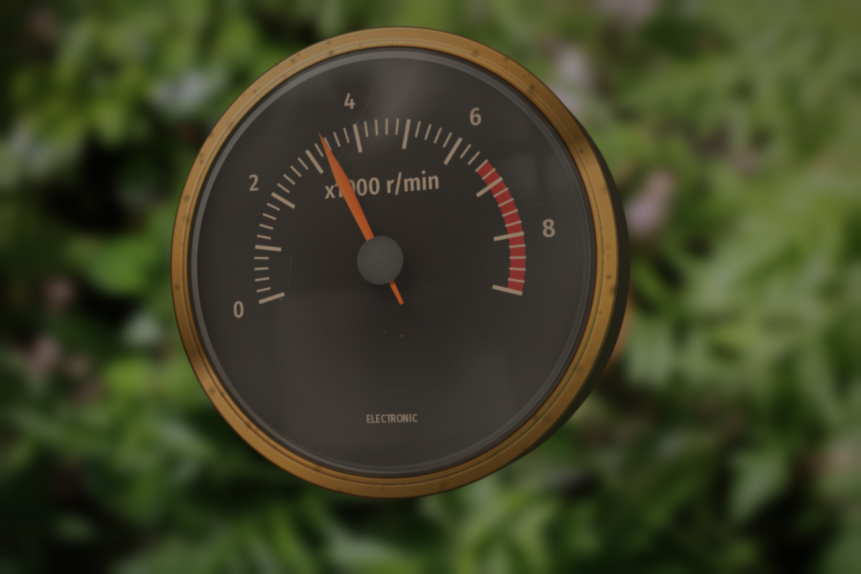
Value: value=3400 unit=rpm
